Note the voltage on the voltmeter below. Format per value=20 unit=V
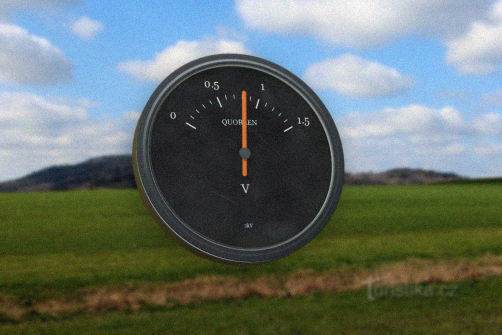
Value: value=0.8 unit=V
